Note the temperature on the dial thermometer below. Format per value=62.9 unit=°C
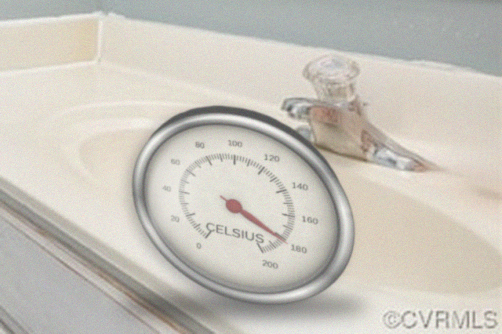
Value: value=180 unit=°C
